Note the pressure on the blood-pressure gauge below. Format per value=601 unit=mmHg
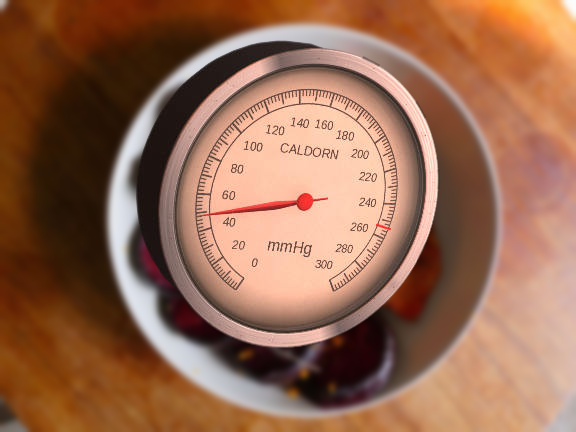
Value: value=50 unit=mmHg
